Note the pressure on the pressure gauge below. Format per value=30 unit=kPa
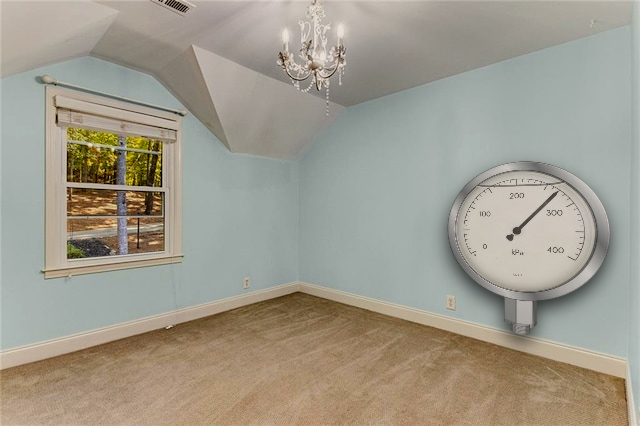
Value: value=270 unit=kPa
